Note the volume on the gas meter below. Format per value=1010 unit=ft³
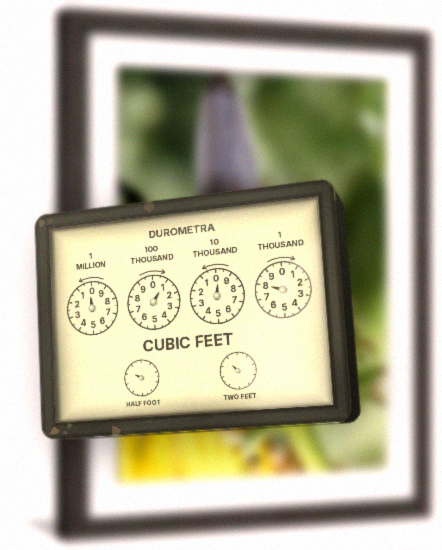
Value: value=9800 unit=ft³
